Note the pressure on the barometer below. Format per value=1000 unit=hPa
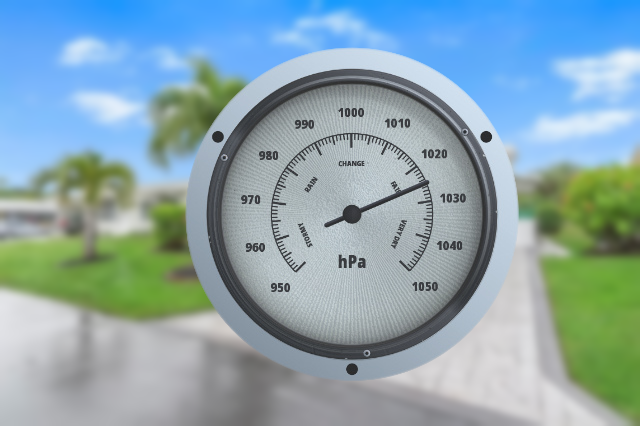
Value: value=1025 unit=hPa
